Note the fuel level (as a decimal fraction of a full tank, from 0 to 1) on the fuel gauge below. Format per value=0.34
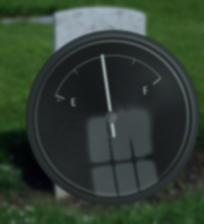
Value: value=0.5
